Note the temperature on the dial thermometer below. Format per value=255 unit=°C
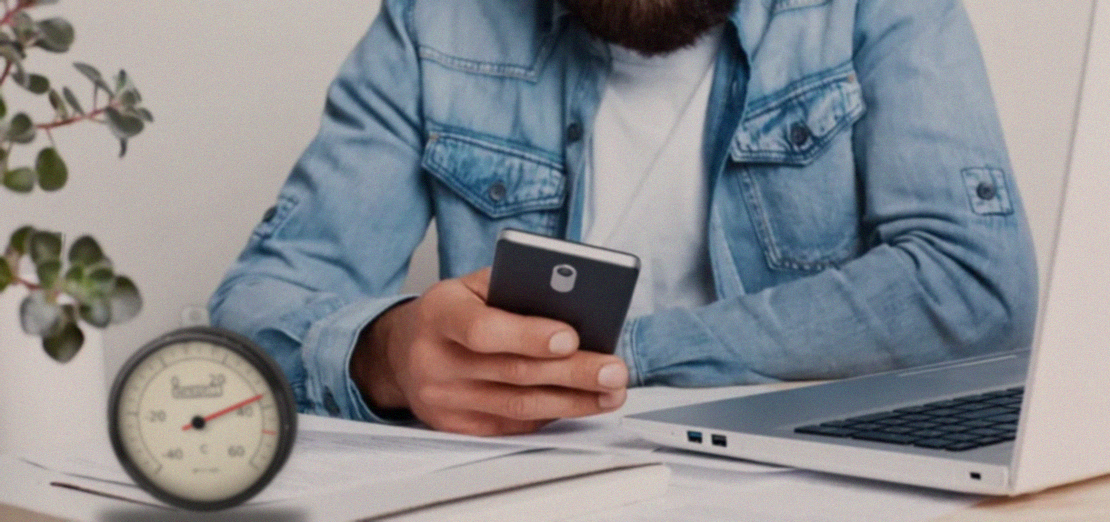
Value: value=36 unit=°C
